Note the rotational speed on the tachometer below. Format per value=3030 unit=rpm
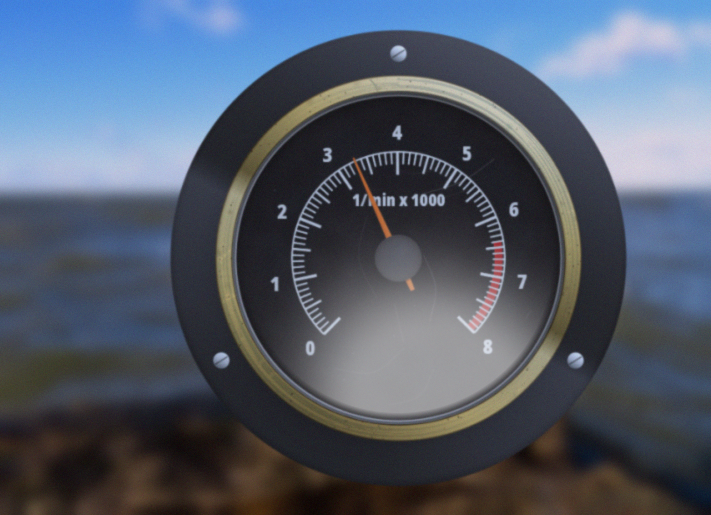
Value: value=3300 unit=rpm
